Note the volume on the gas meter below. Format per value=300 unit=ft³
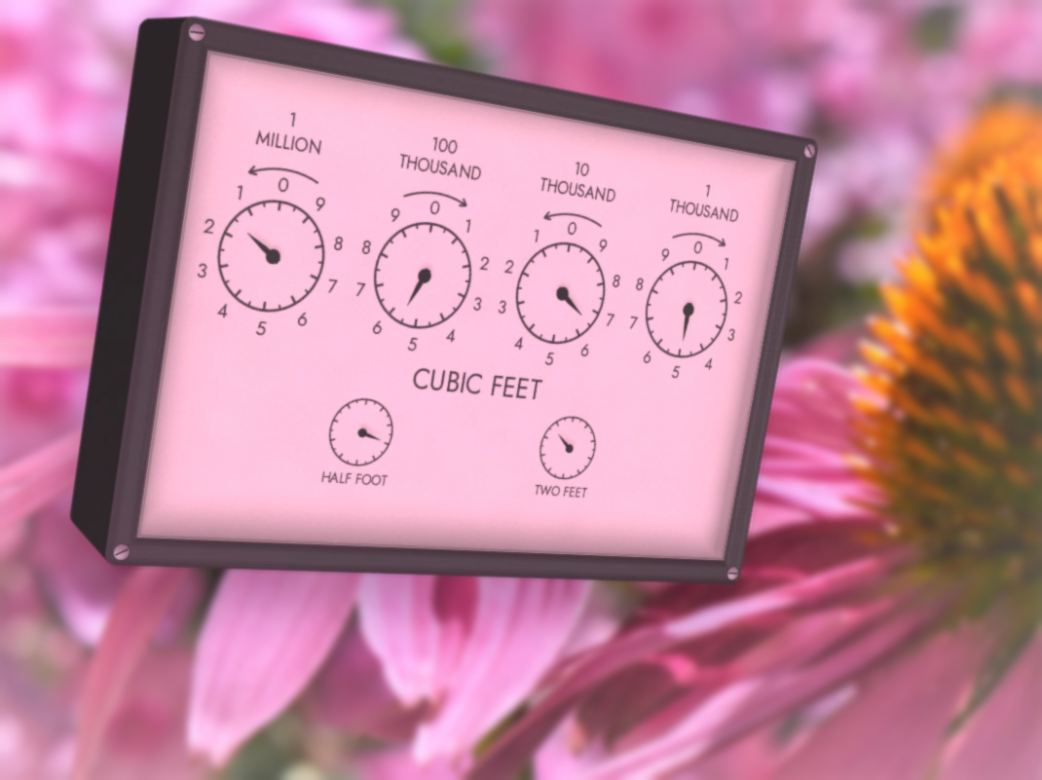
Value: value=156500 unit=ft³
